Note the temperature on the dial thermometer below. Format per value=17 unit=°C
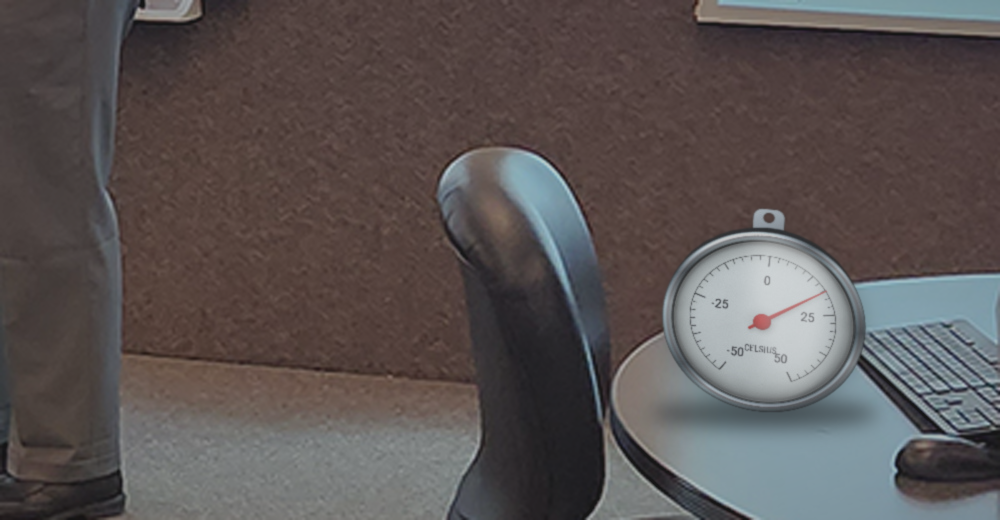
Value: value=17.5 unit=°C
